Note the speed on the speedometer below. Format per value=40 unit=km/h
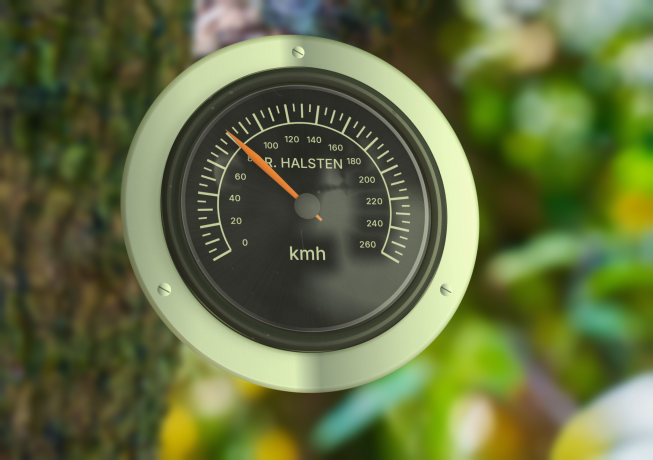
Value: value=80 unit=km/h
